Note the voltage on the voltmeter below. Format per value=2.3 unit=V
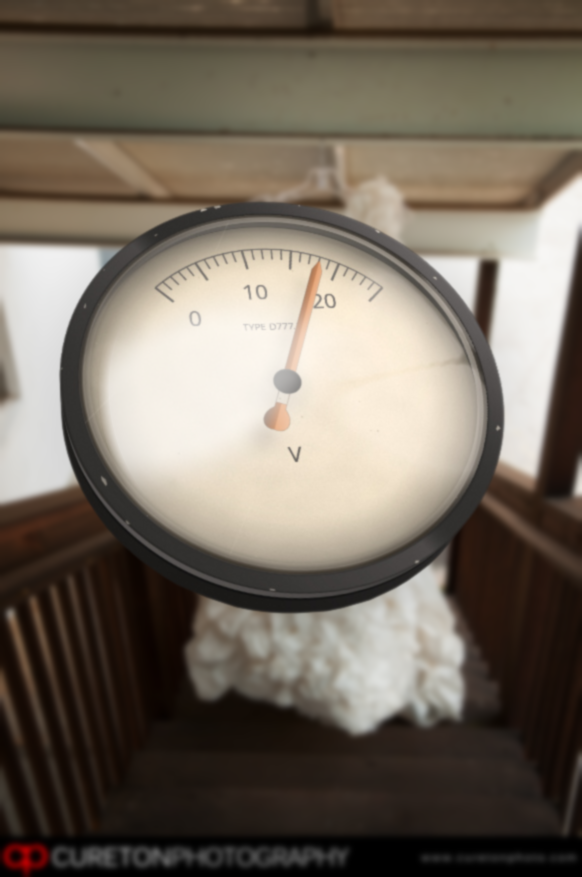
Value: value=18 unit=V
